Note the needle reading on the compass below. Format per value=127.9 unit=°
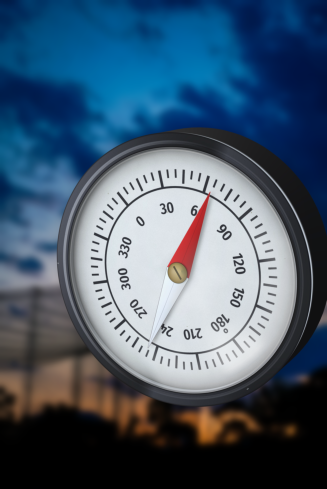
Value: value=65 unit=°
